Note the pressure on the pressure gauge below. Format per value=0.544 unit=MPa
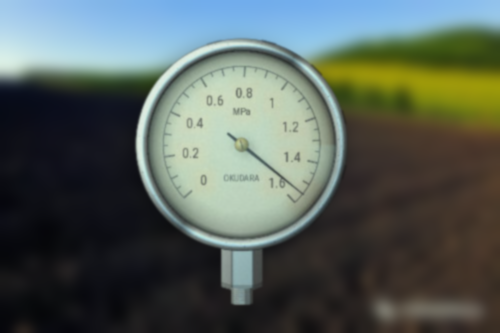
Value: value=1.55 unit=MPa
